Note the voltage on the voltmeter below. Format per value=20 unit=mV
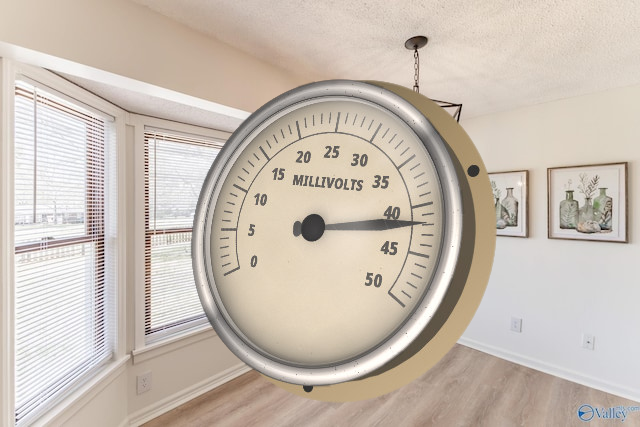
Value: value=42 unit=mV
